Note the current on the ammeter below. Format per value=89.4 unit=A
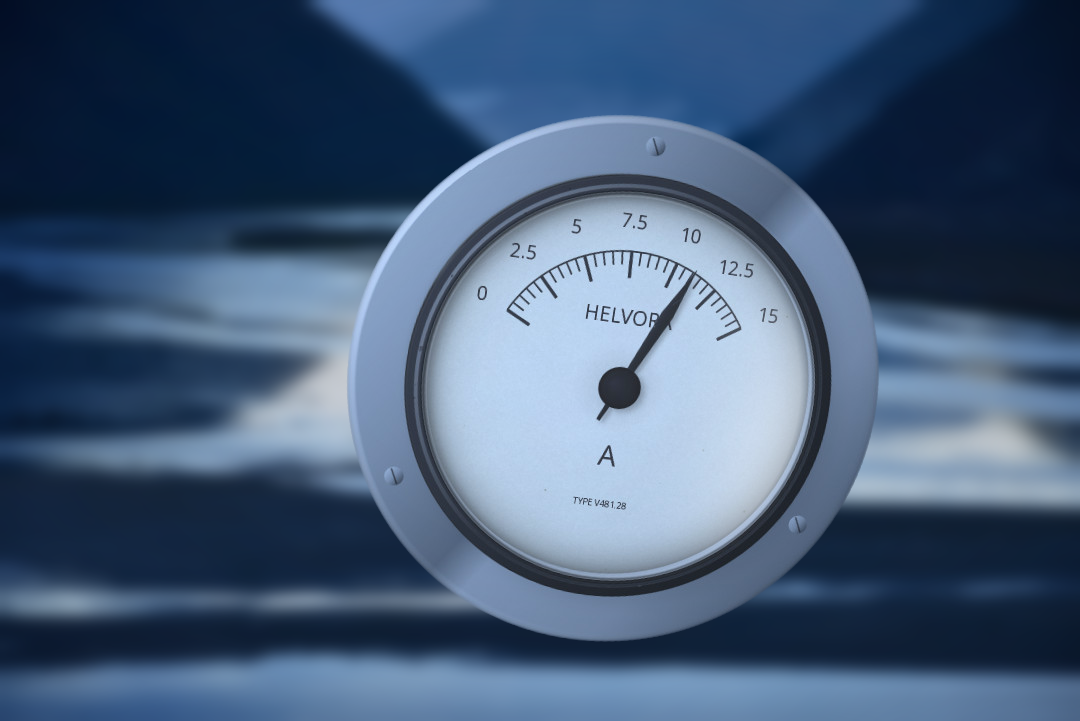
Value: value=11 unit=A
